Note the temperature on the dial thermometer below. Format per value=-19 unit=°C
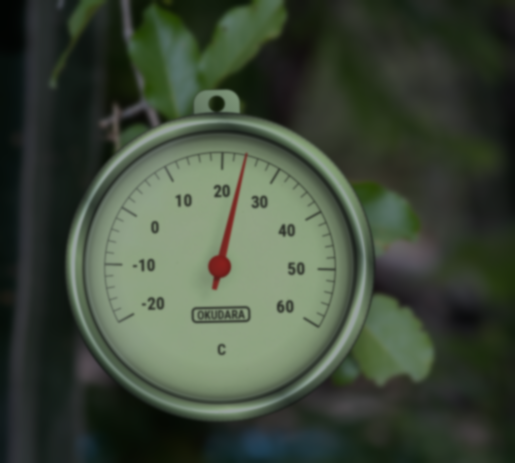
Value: value=24 unit=°C
